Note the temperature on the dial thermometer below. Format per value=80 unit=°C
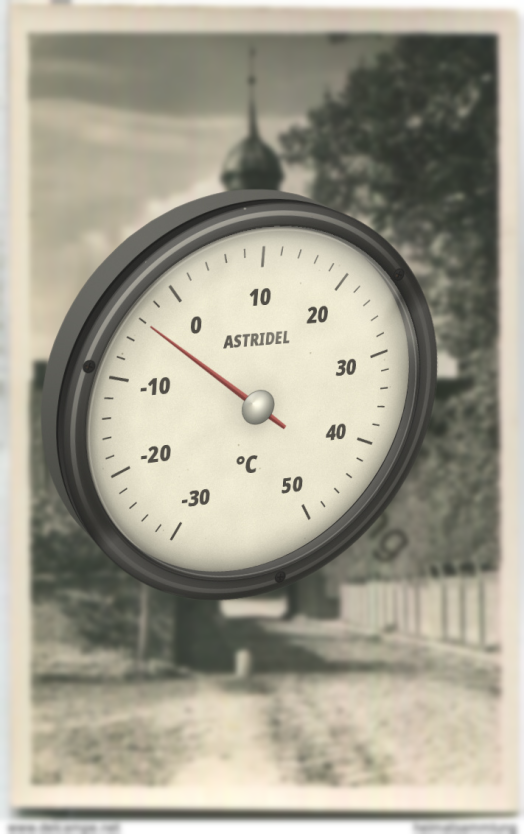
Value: value=-4 unit=°C
